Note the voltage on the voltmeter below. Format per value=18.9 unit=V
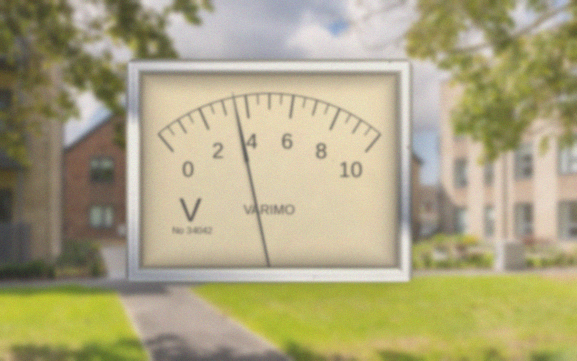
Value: value=3.5 unit=V
